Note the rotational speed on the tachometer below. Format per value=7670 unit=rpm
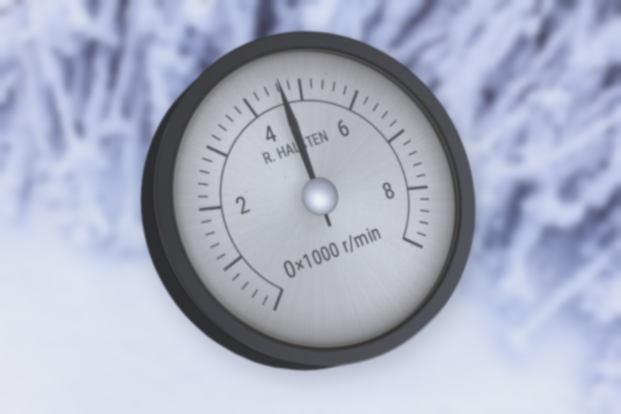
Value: value=4600 unit=rpm
